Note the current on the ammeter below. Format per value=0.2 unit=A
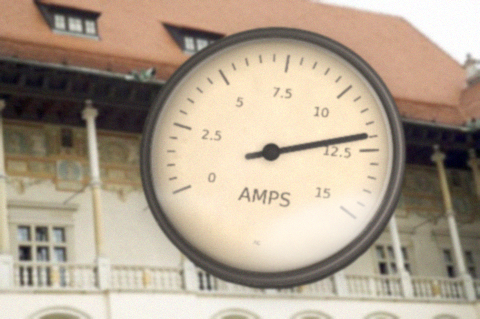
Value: value=12 unit=A
